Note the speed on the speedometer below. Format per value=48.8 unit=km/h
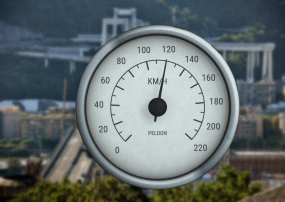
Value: value=120 unit=km/h
